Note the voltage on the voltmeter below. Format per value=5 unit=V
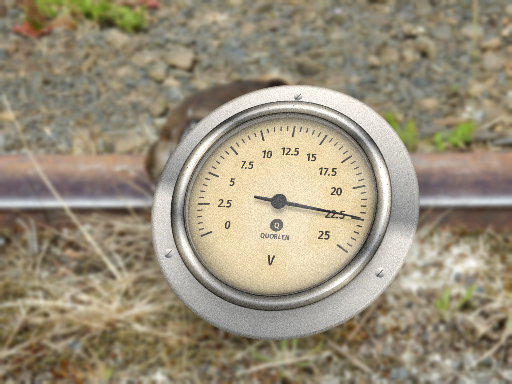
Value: value=22.5 unit=V
